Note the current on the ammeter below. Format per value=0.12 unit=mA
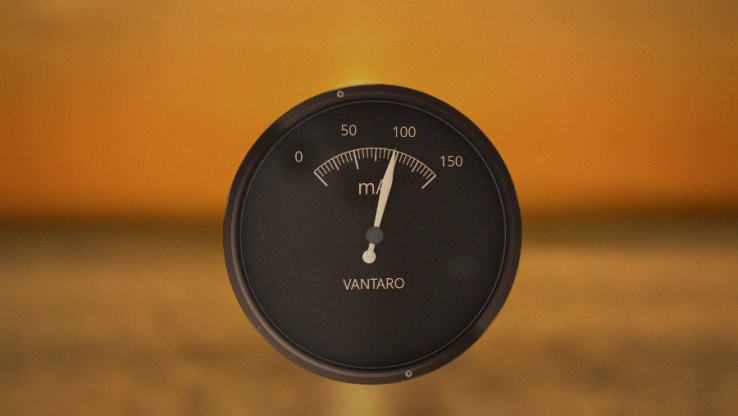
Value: value=95 unit=mA
